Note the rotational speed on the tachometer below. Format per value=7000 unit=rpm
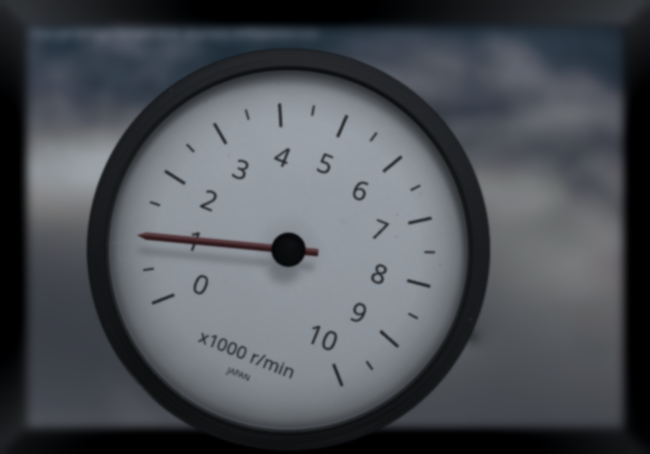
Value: value=1000 unit=rpm
